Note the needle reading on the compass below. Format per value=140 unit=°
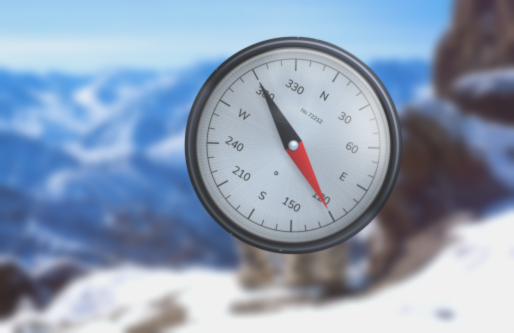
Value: value=120 unit=°
